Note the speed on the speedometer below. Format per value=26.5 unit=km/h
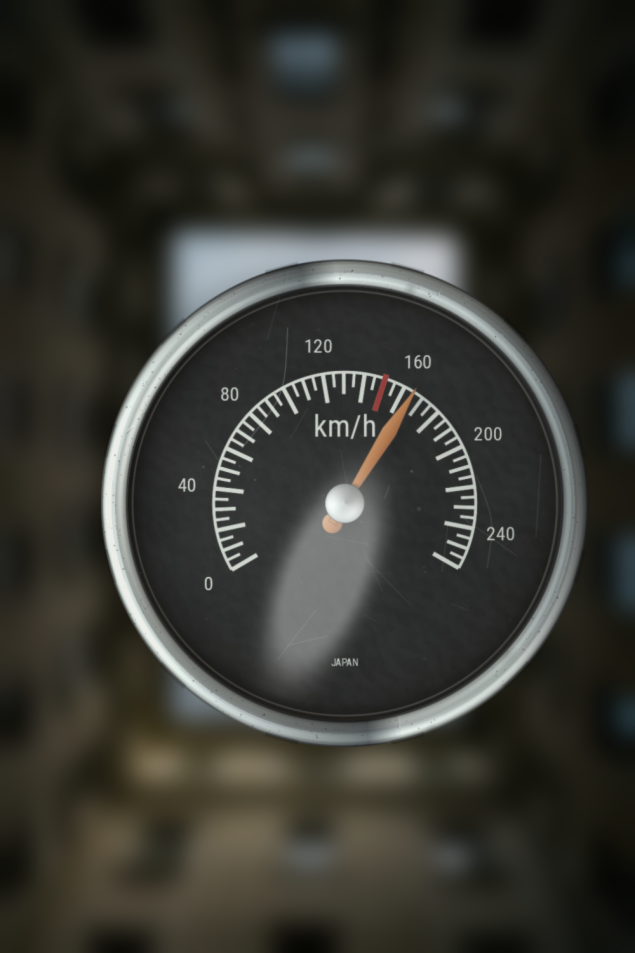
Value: value=165 unit=km/h
